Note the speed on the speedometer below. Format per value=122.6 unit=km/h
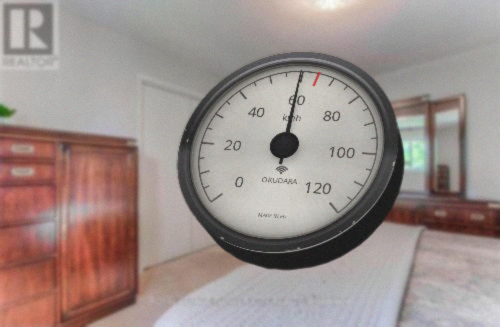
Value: value=60 unit=km/h
